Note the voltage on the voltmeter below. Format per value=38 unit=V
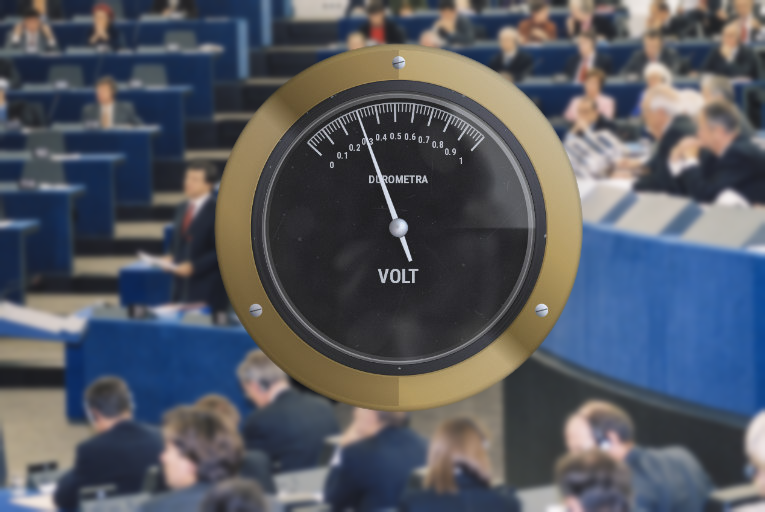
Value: value=0.3 unit=V
